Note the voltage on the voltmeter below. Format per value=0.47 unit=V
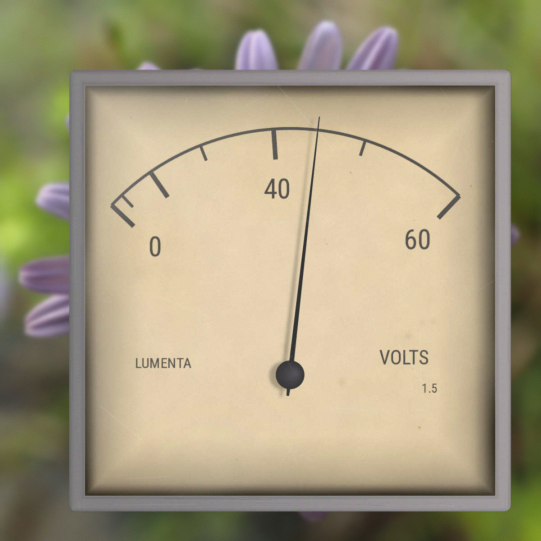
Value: value=45 unit=V
